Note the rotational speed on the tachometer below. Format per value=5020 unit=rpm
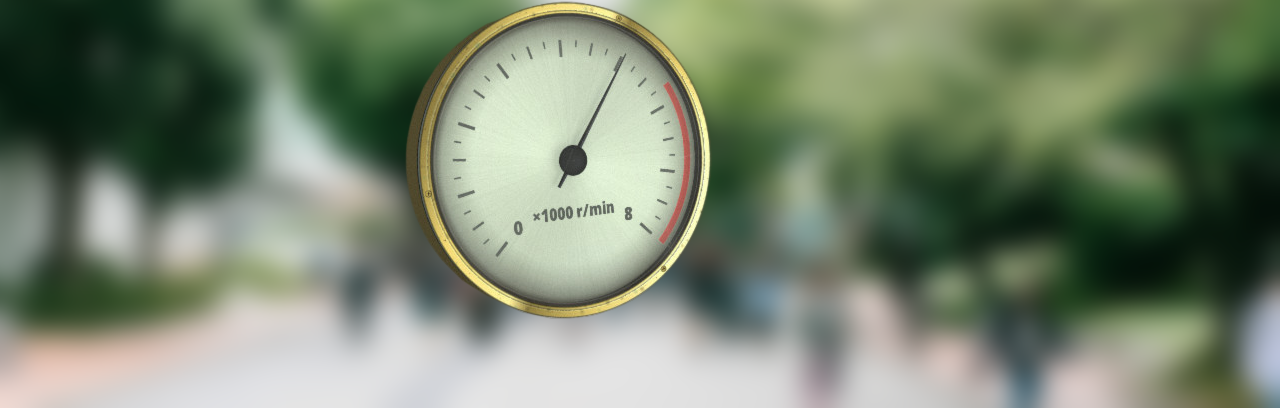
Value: value=5000 unit=rpm
